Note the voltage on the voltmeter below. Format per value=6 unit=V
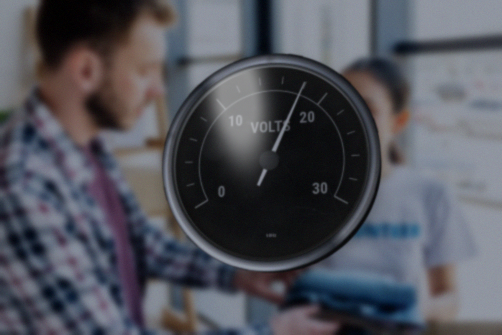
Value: value=18 unit=V
